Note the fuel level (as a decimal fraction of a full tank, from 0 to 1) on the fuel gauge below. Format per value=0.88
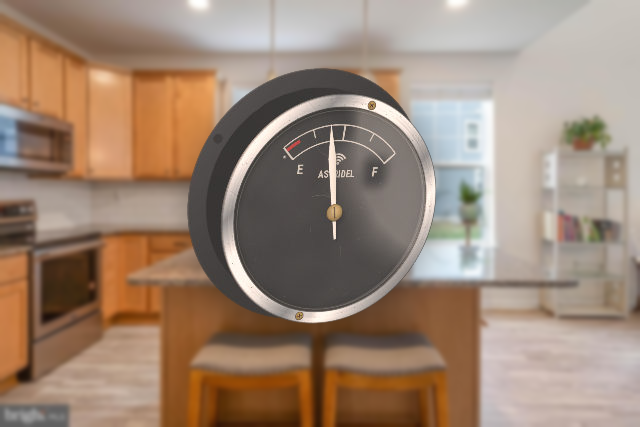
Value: value=0.375
